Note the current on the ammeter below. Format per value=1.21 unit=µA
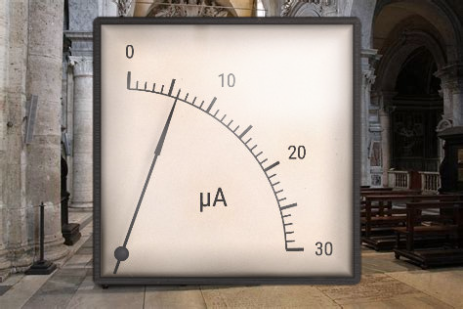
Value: value=6 unit=µA
